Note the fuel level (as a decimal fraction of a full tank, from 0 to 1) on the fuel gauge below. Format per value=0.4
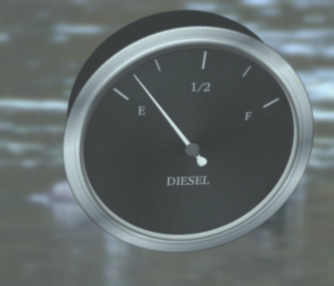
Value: value=0.125
